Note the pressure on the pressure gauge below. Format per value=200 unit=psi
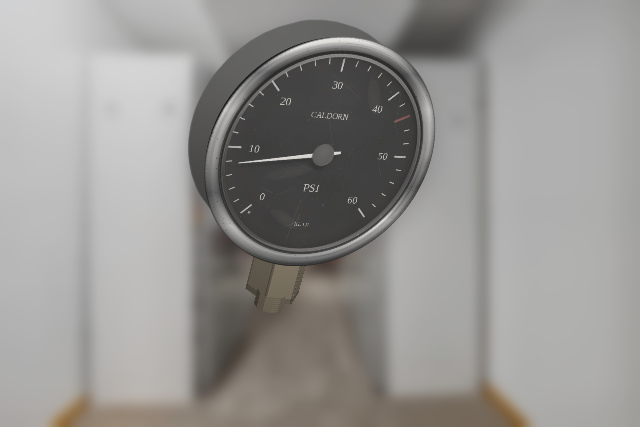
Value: value=8 unit=psi
